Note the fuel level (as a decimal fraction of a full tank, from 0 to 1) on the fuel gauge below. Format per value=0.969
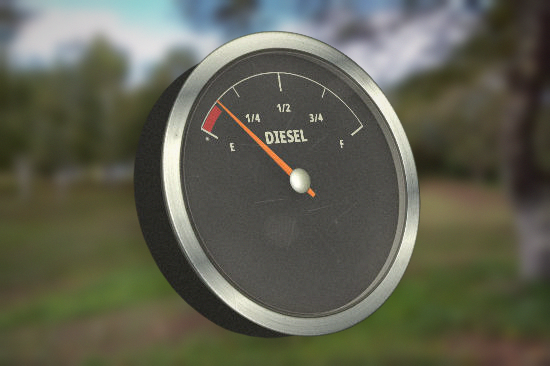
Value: value=0.125
